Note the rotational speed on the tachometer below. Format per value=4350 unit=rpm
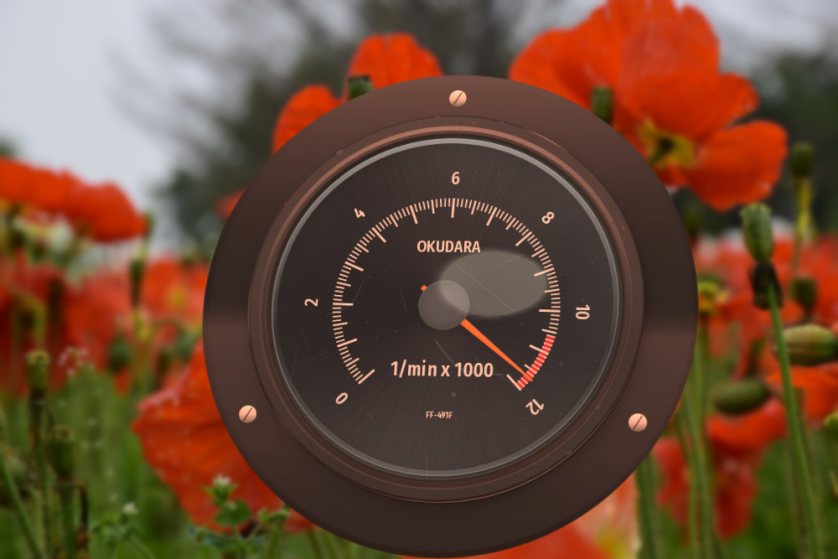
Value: value=11700 unit=rpm
